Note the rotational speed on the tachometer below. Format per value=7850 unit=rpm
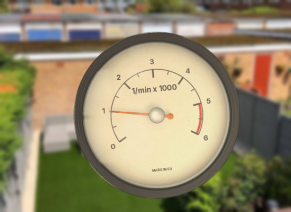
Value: value=1000 unit=rpm
